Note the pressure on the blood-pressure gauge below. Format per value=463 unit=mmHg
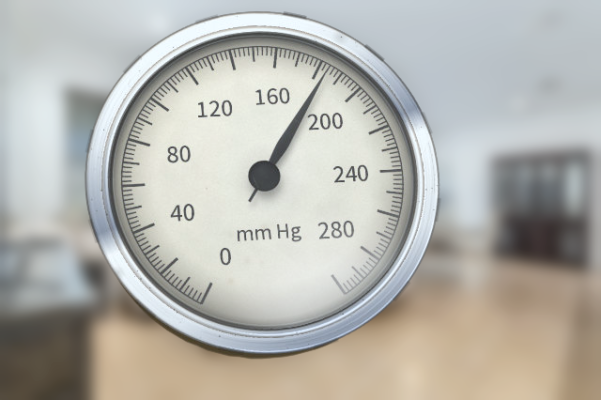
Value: value=184 unit=mmHg
